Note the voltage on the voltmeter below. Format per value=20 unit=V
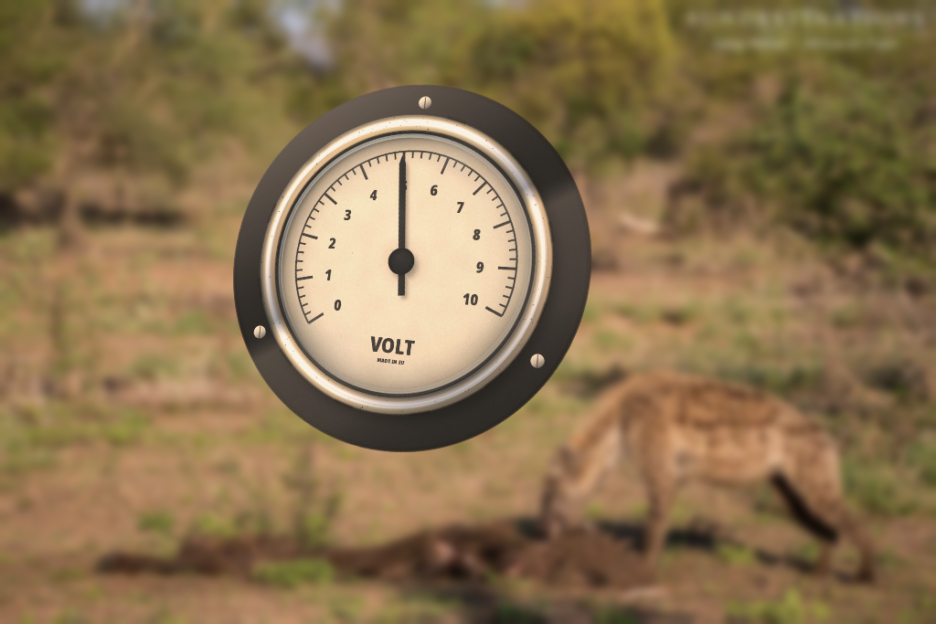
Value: value=5 unit=V
